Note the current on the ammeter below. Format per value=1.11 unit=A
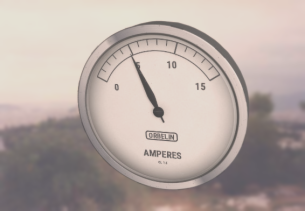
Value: value=5 unit=A
